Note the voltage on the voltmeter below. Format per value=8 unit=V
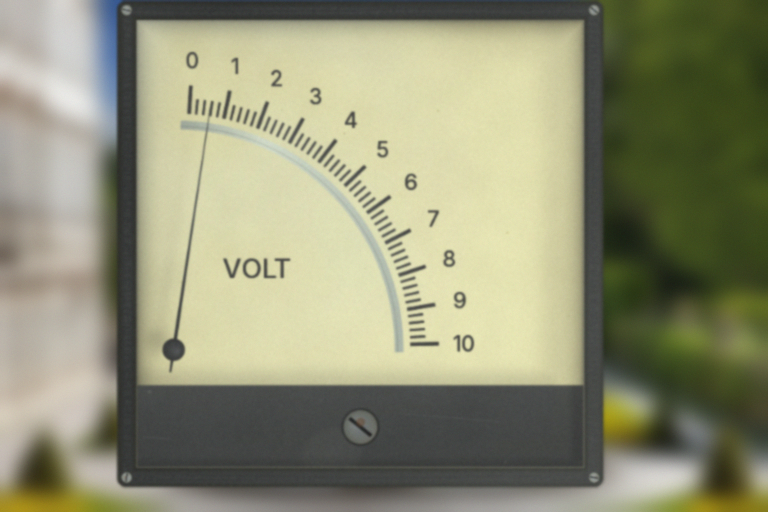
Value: value=0.6 unit=V
